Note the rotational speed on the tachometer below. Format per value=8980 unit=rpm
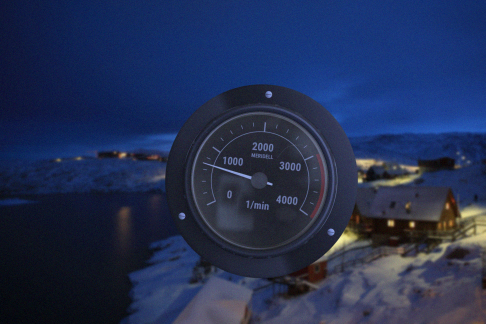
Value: value=700 unit=rpm
